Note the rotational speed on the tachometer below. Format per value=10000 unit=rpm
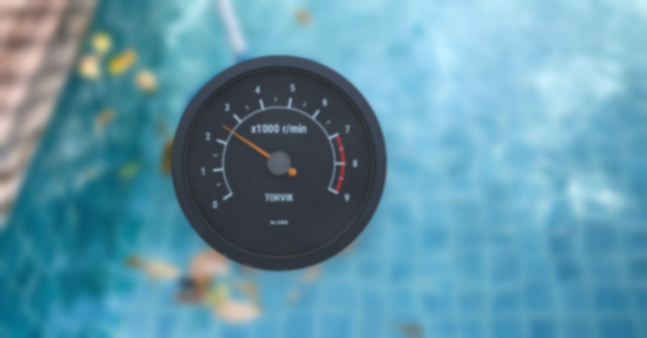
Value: value=2500 unit=rpm
